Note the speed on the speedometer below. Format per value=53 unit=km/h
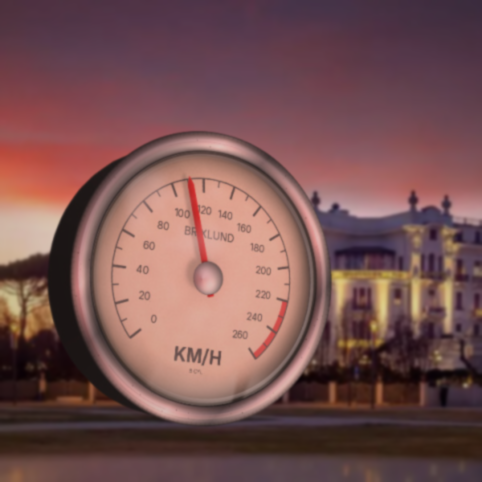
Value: value=110 unit=km/h
